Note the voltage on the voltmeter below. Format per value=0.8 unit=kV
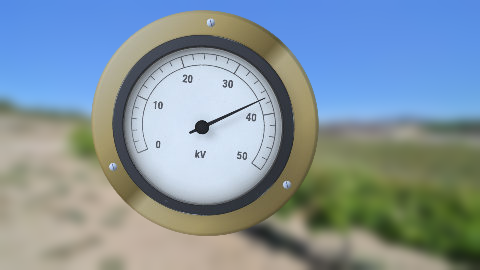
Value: value=37 unit=kV
